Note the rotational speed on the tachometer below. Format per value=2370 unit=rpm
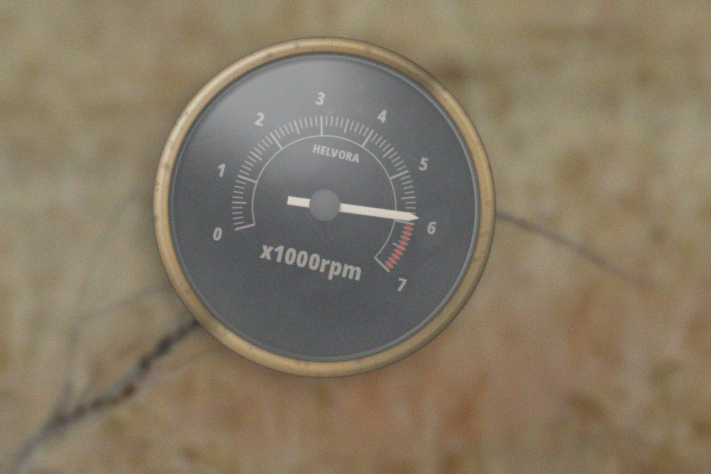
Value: value=5900 unit=rpm
